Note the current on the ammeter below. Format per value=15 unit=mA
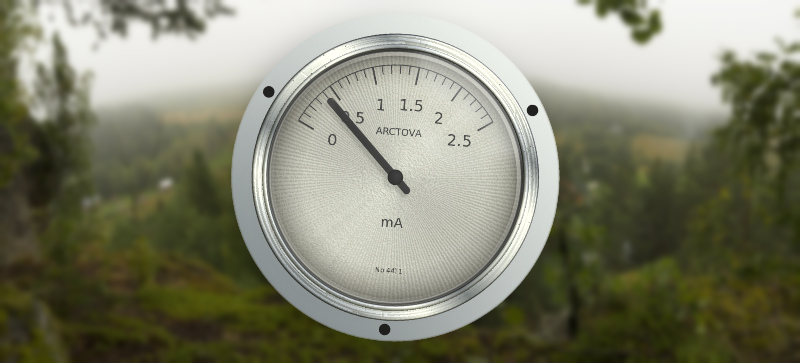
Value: value=0.4 unit=mA
